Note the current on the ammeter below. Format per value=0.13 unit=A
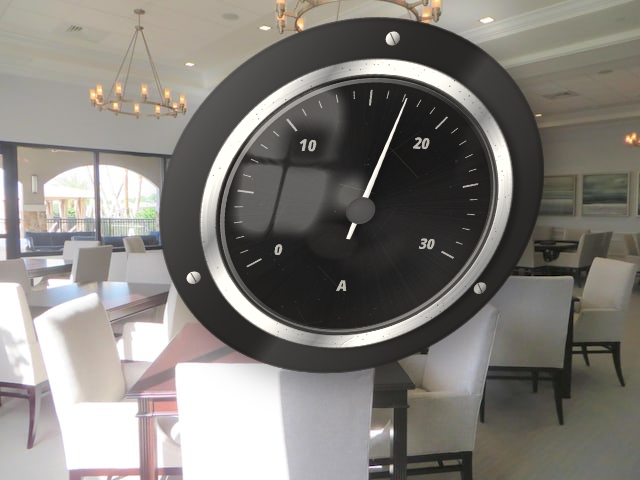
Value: value=17 unit=A
